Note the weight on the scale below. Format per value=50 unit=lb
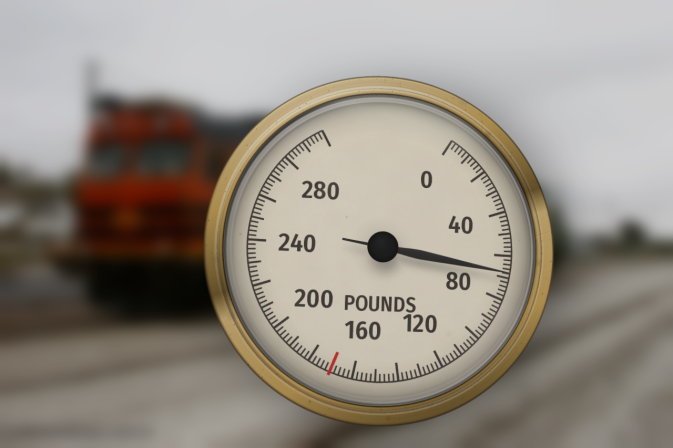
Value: value=68 unit=lb
